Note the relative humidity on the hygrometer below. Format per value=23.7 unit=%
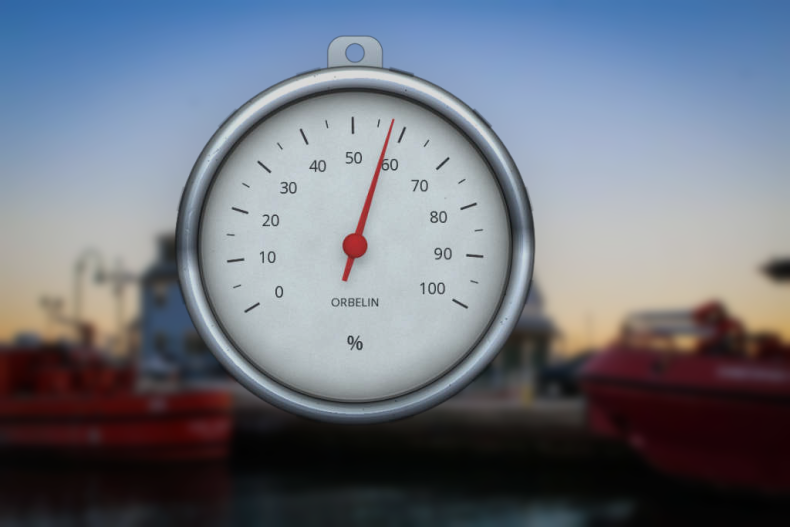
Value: value=57.5 unit=%
